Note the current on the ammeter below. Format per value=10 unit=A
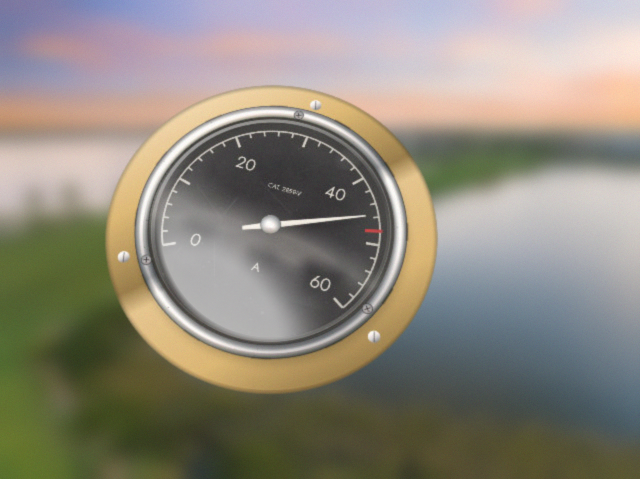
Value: value=46 unit=A
